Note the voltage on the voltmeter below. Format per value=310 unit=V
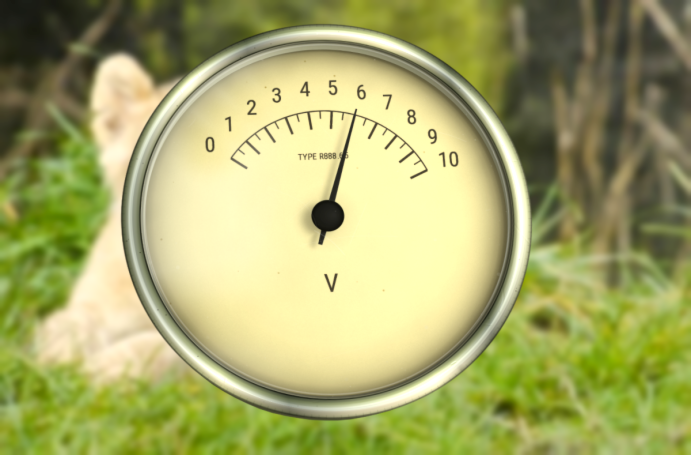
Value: value=6 unit=V
